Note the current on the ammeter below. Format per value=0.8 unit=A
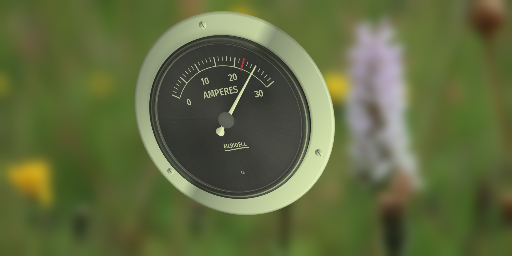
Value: value=25 unit=A
